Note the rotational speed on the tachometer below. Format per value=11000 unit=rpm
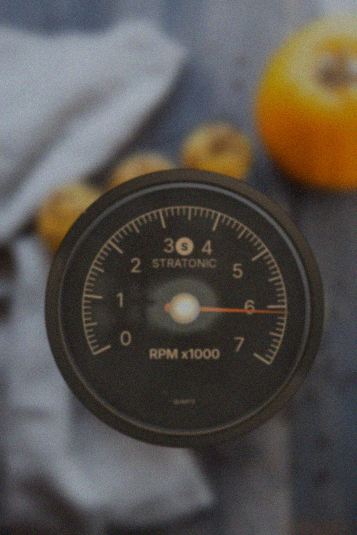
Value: value=6100 unit=rpm
